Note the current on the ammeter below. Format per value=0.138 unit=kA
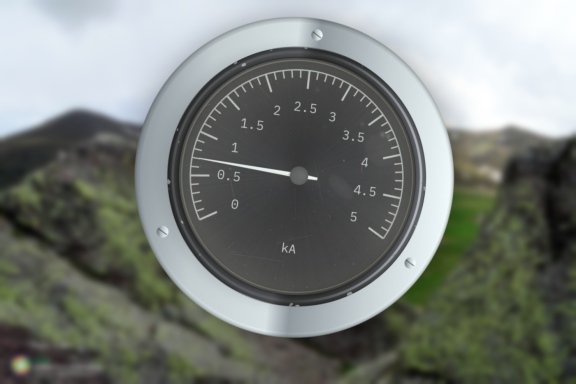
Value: value=0.7 unit=kA
